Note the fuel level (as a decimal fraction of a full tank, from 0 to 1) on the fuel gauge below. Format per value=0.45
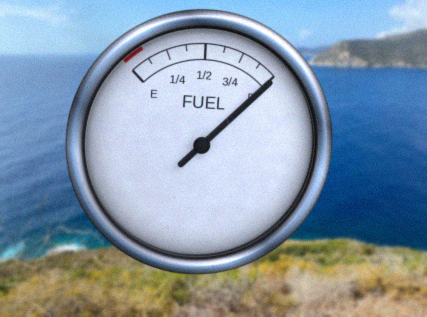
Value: value=1
